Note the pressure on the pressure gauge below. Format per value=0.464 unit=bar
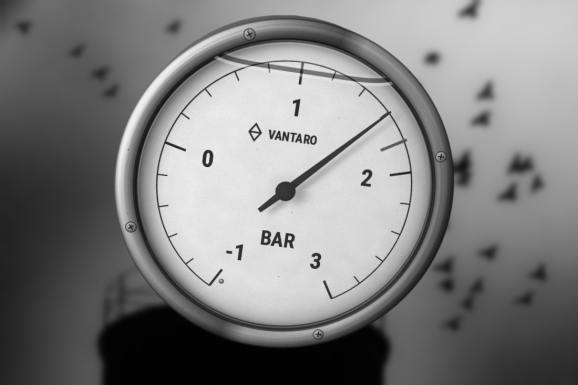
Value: value=1.6 unit=bar
